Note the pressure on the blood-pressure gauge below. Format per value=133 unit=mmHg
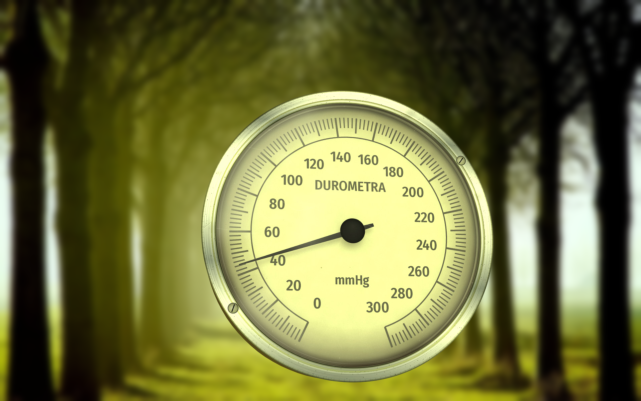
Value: value=44 unit=mmHg
